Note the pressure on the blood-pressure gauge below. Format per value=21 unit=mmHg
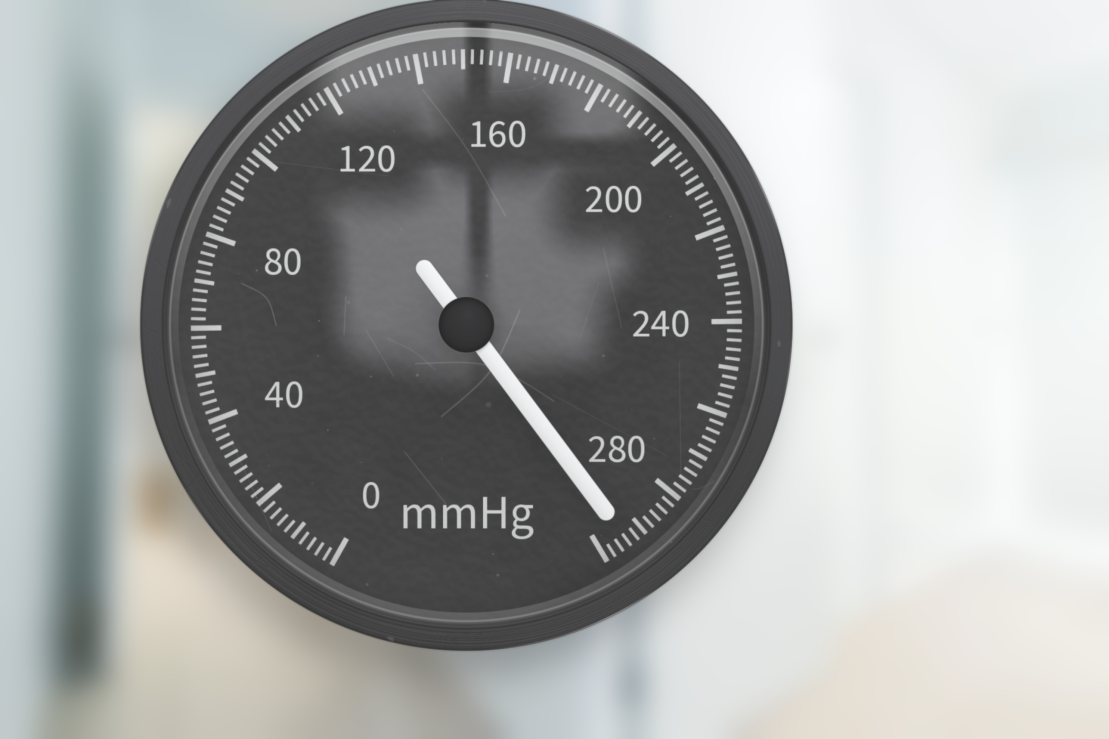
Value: value=294 unit=mmHg
